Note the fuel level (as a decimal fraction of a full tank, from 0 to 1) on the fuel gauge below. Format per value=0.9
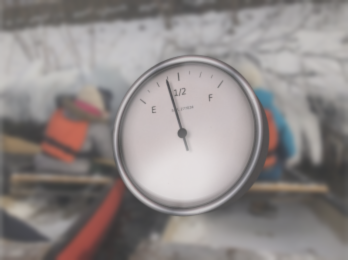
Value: value=0.375
